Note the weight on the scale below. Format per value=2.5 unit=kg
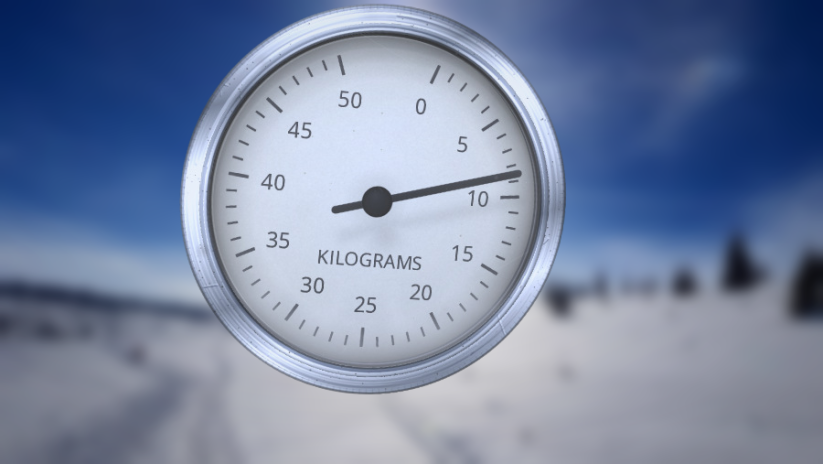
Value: value=8.5 unit=kg
